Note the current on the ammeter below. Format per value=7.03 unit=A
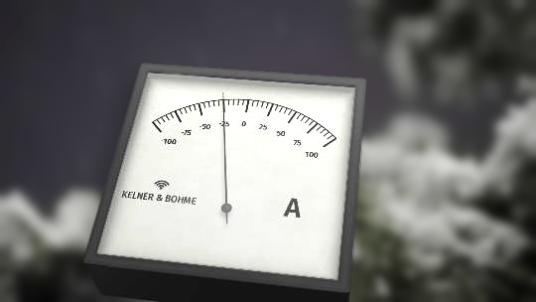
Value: value=-25 unit=A
